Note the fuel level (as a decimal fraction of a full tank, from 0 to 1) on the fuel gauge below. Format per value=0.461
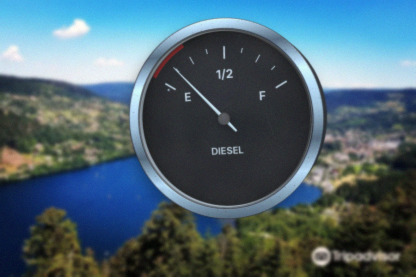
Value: value=0.125
